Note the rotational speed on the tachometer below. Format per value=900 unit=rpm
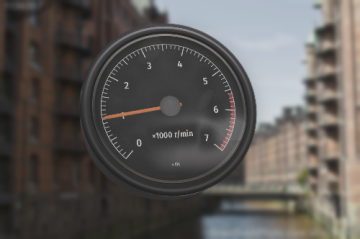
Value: value=1000 unit=rpm
